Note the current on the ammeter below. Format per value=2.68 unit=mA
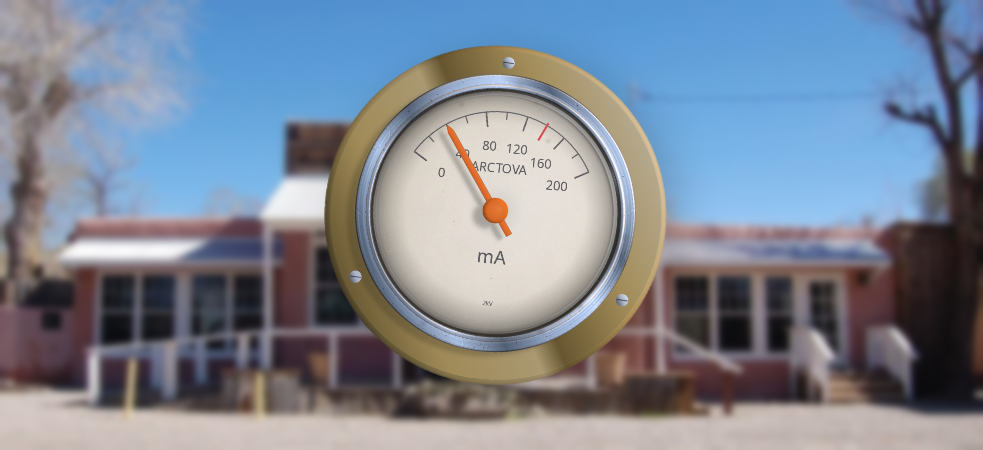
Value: value=40 unit=mA
